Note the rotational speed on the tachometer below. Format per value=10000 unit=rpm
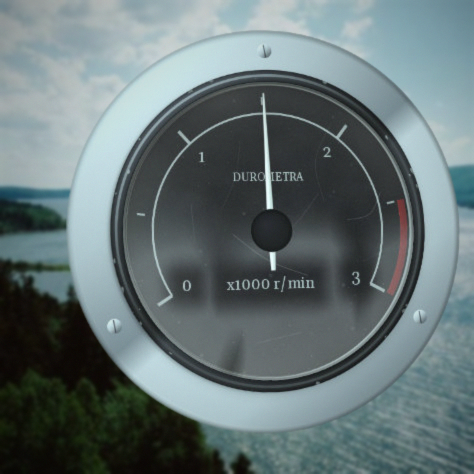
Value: value=1500 unit=rpm
